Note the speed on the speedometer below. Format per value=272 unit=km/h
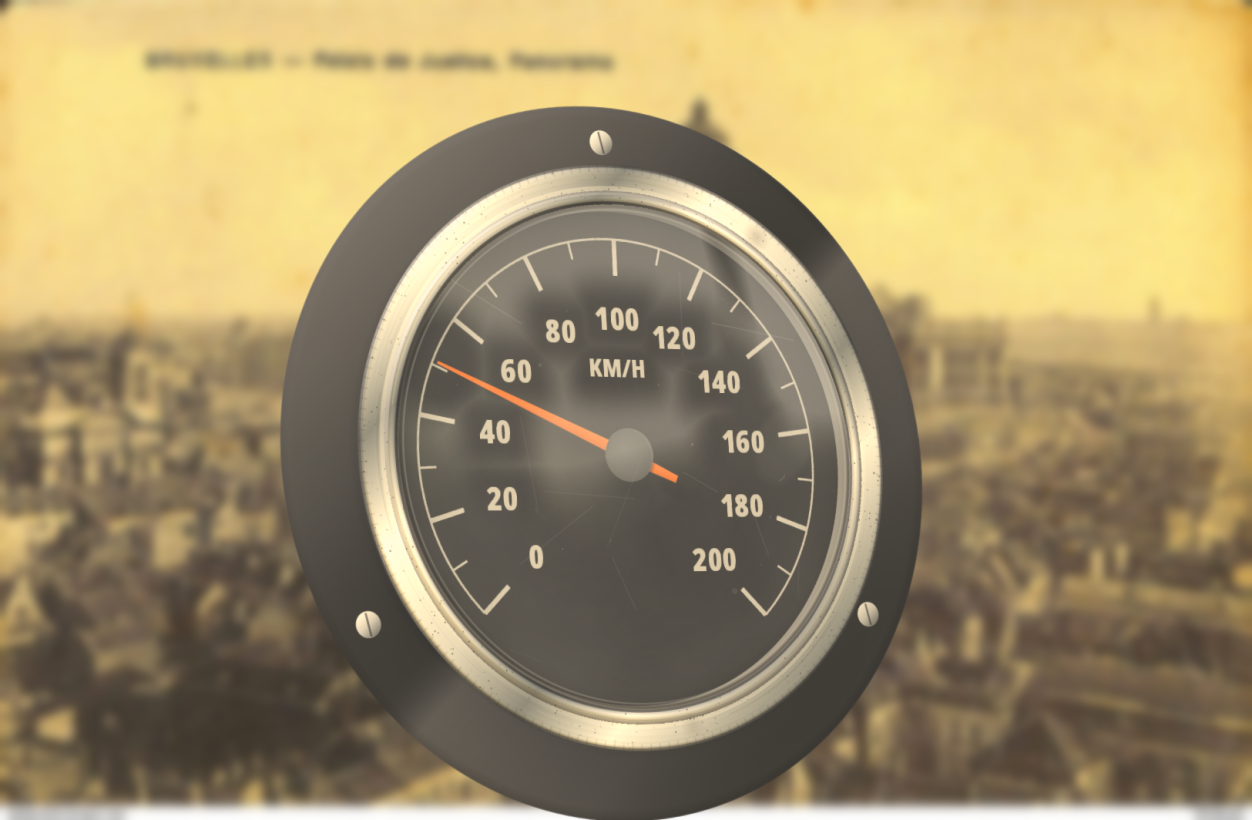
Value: value=50 unit=km/h
